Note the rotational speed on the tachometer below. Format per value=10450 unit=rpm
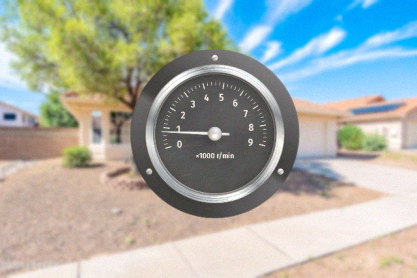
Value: value=800 unit=rpm
